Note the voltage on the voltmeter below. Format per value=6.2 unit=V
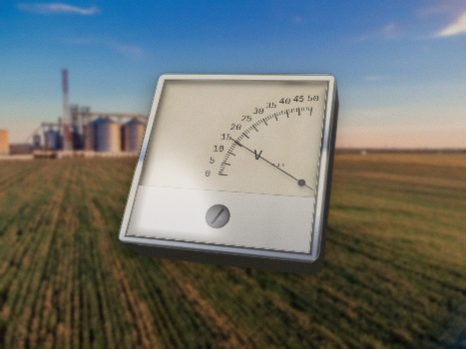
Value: value=15 unit=V
